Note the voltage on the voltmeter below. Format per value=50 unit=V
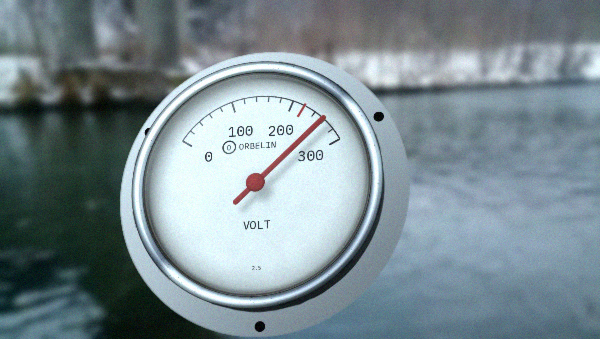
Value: value=260 unit=V
